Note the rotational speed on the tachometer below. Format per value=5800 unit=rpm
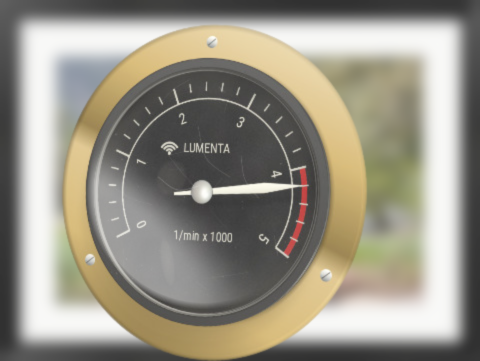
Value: value=4200 unit=rpm
